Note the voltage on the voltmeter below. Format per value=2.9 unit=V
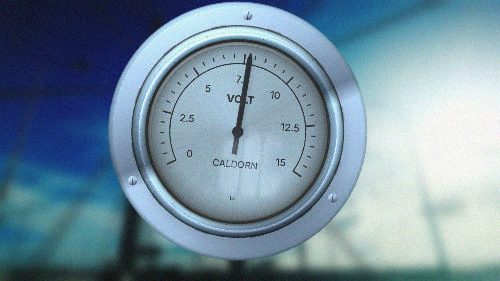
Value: value=7.75 unit=V
